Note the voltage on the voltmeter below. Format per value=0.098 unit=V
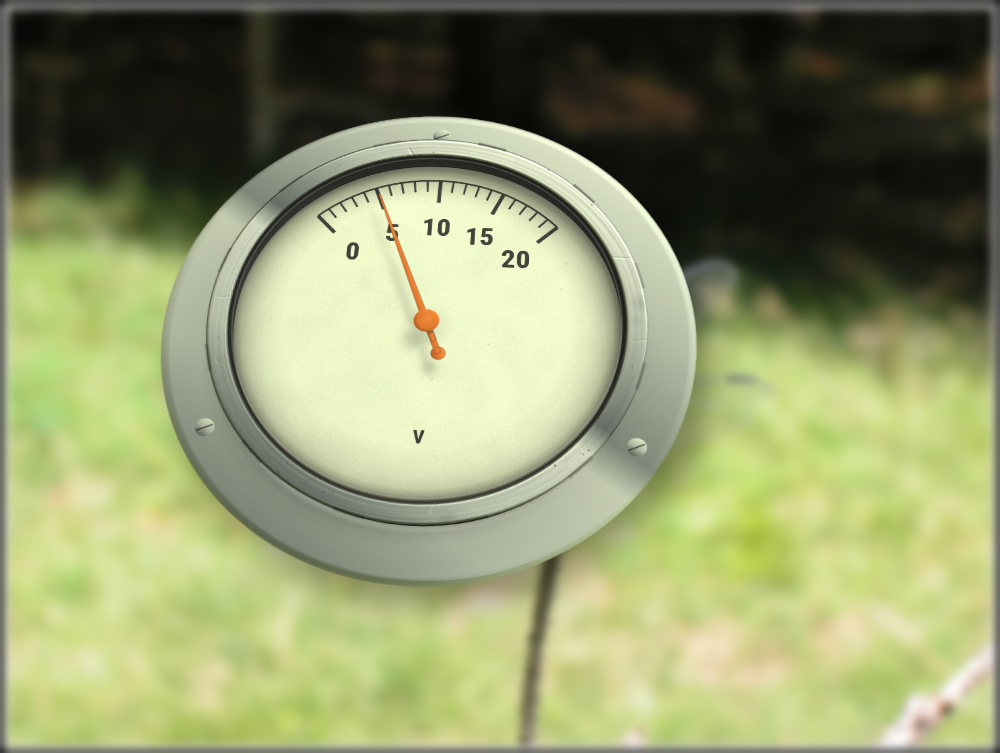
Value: value=5 unit=V
